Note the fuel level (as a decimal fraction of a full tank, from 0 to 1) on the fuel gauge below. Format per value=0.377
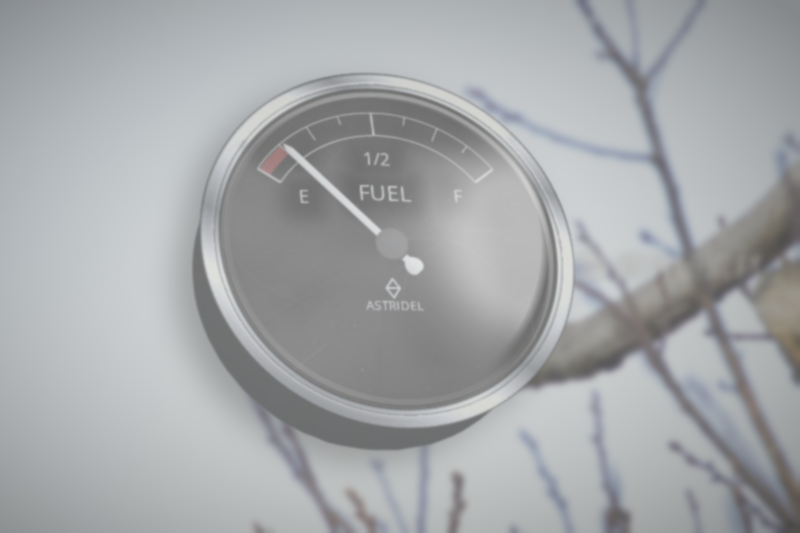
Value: value=0.125
